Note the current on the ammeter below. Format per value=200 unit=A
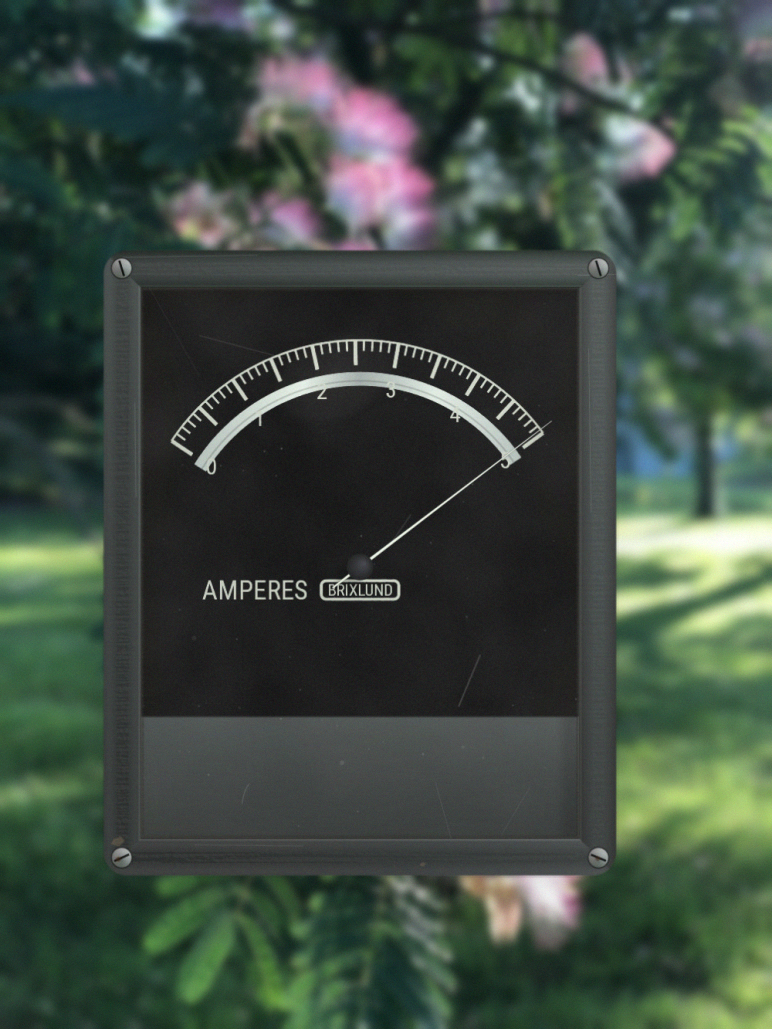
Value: value=4.95 unit=A
